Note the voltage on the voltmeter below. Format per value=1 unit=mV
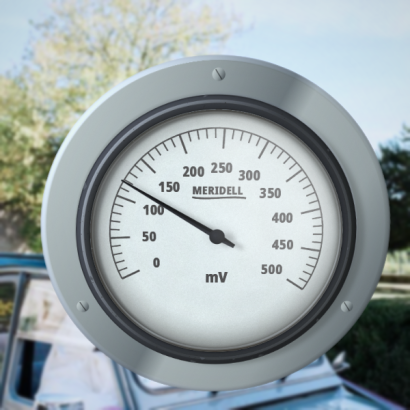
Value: value=120 unit=mV
